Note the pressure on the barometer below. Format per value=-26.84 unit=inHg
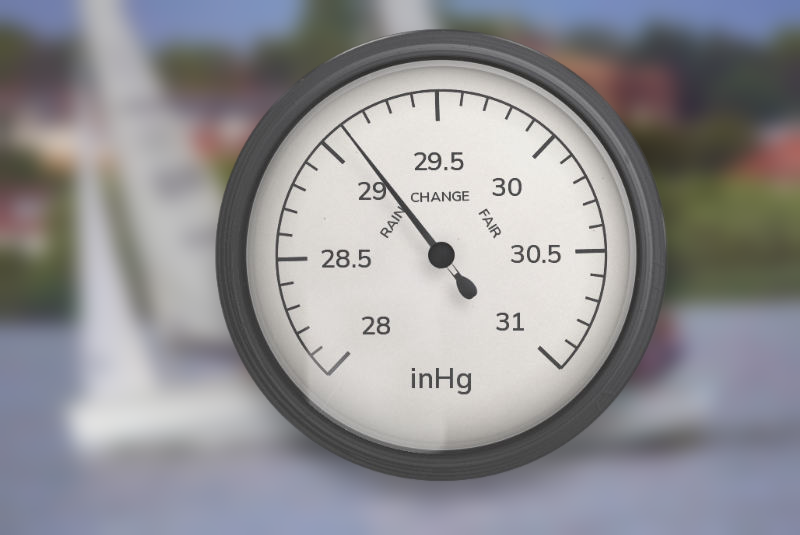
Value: value=29.1 unit=inHg
